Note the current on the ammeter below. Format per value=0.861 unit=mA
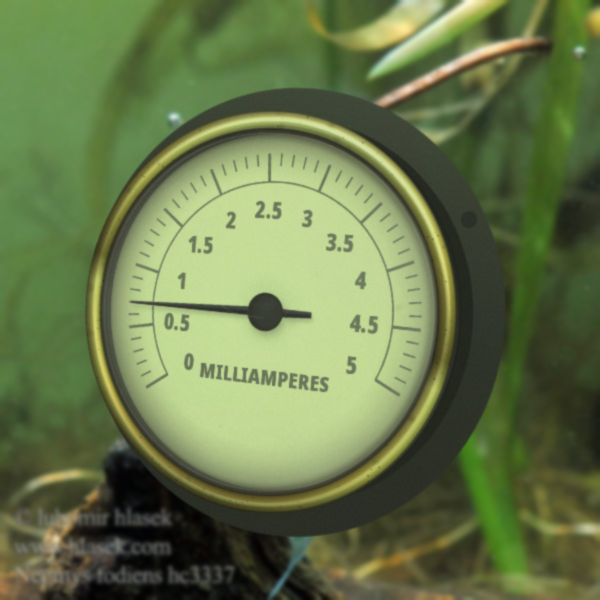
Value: value=0.7 unit=mA
